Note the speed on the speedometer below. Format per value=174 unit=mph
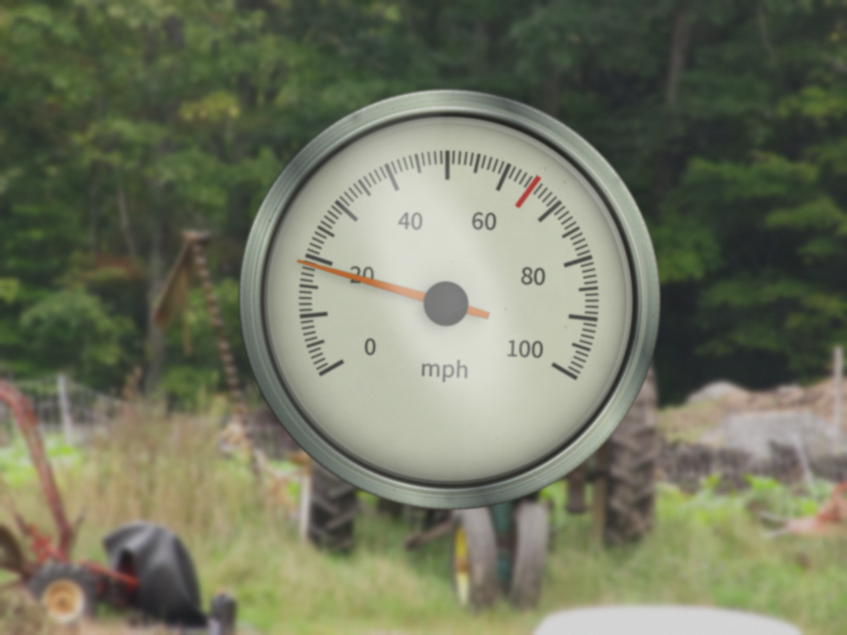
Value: value=19 unit=mph
